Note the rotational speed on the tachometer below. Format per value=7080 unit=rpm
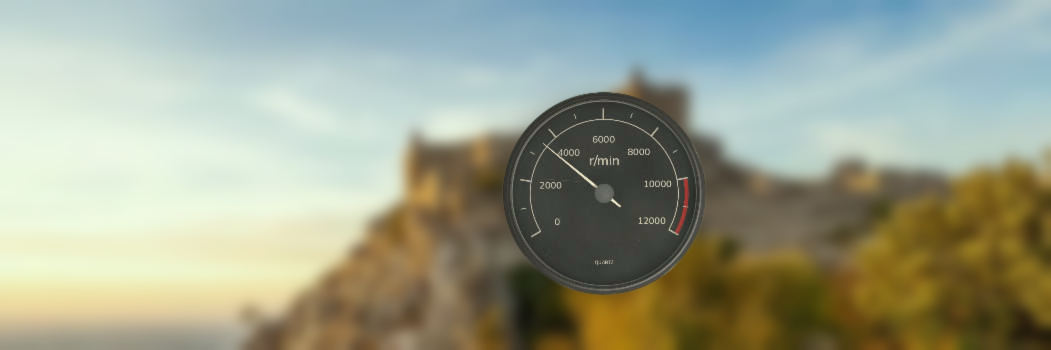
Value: value=3500 unit=rpm
